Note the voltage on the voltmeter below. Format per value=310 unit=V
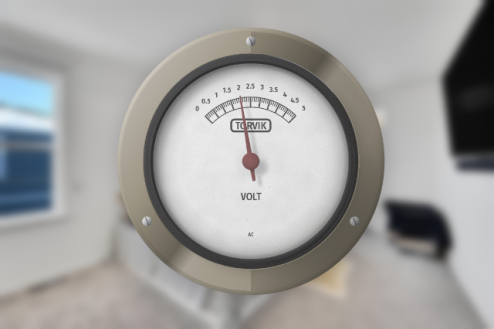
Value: value=2 unit=V
